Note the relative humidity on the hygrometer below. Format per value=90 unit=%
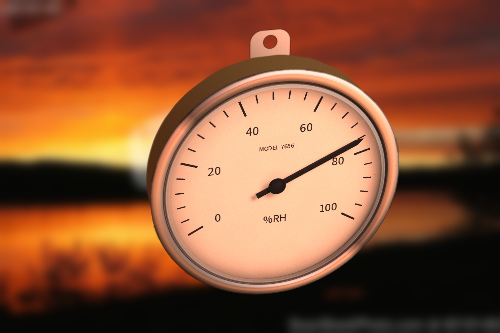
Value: value=76 unit=%
